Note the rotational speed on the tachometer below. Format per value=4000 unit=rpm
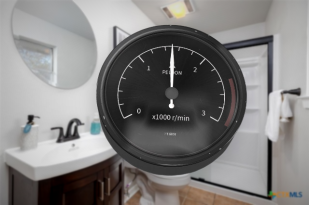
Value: value=1500 unit=rpm
